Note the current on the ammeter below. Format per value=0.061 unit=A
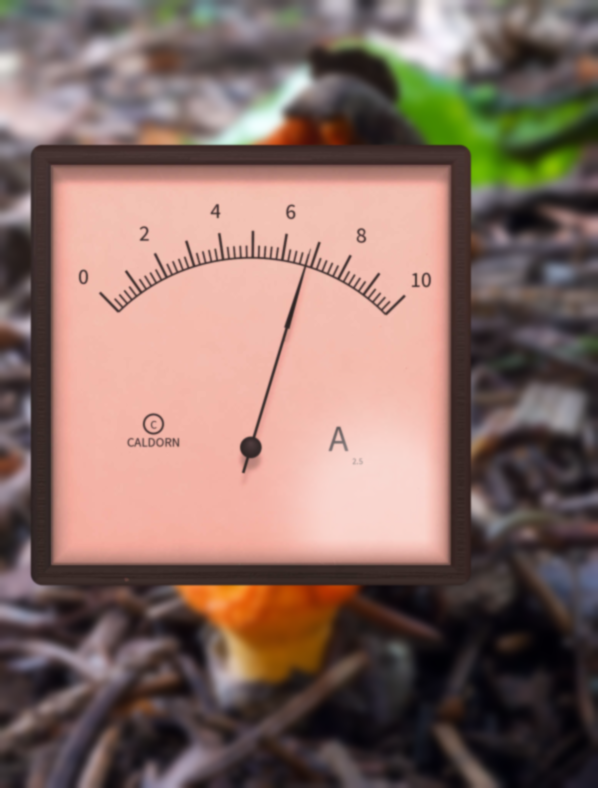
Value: value=6.8 unit=A
